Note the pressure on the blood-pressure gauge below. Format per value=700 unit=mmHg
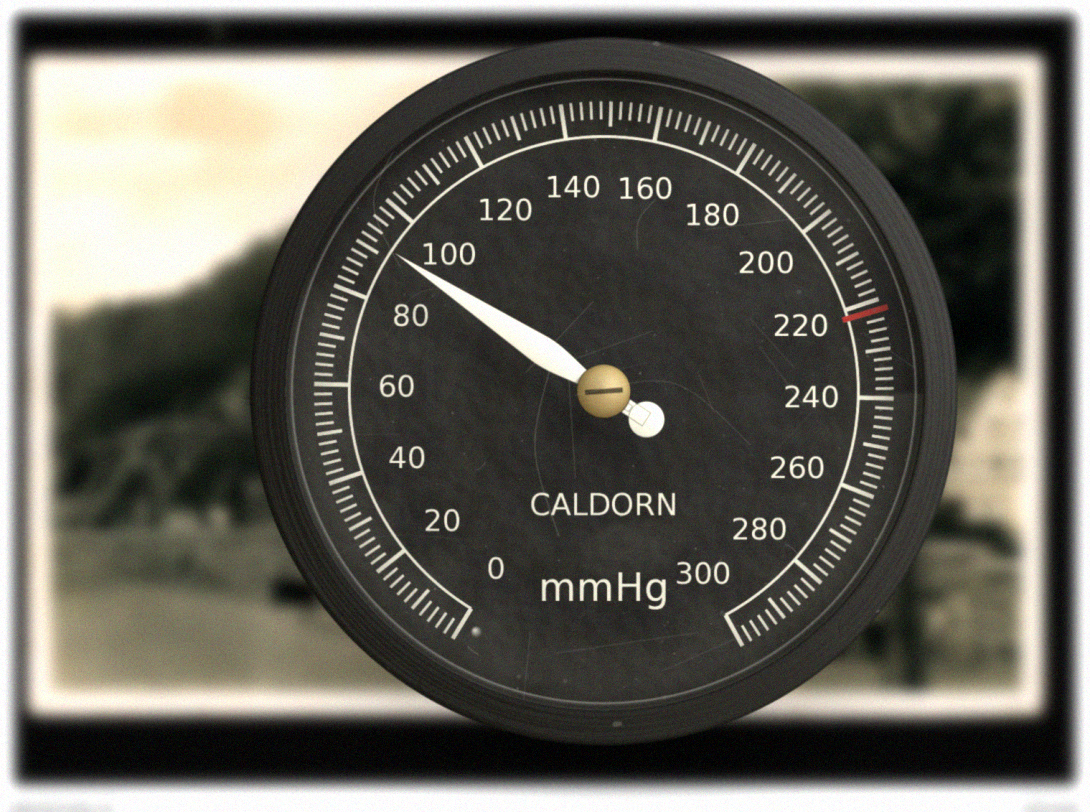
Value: value=92 unit=mmHg
